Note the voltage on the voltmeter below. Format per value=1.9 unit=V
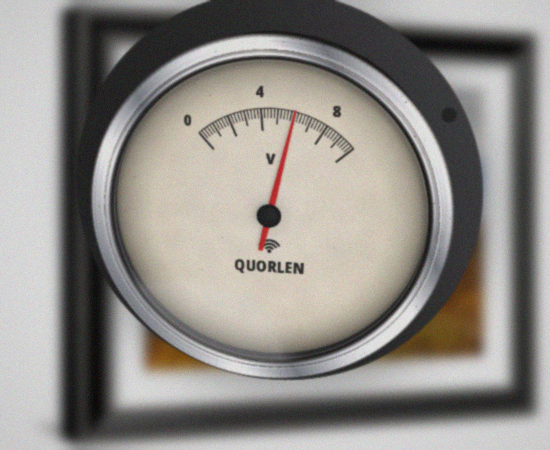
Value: value=6 unit=V
